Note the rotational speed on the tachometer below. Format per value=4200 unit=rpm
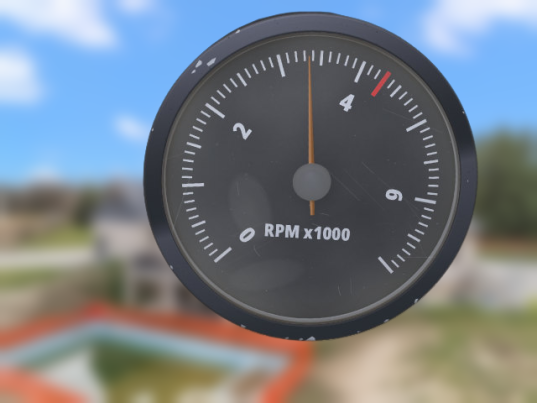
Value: value=3350 unit=rpm
